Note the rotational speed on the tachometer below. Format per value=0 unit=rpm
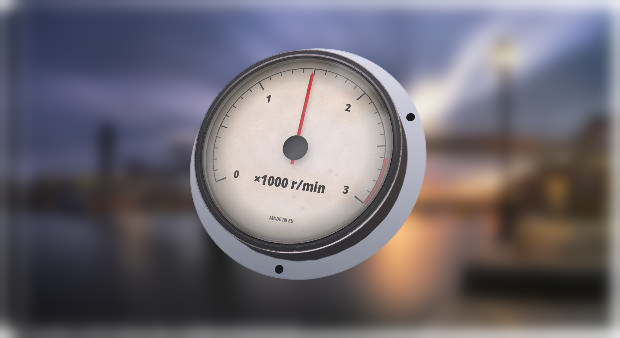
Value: value=1500 unit=rpm
